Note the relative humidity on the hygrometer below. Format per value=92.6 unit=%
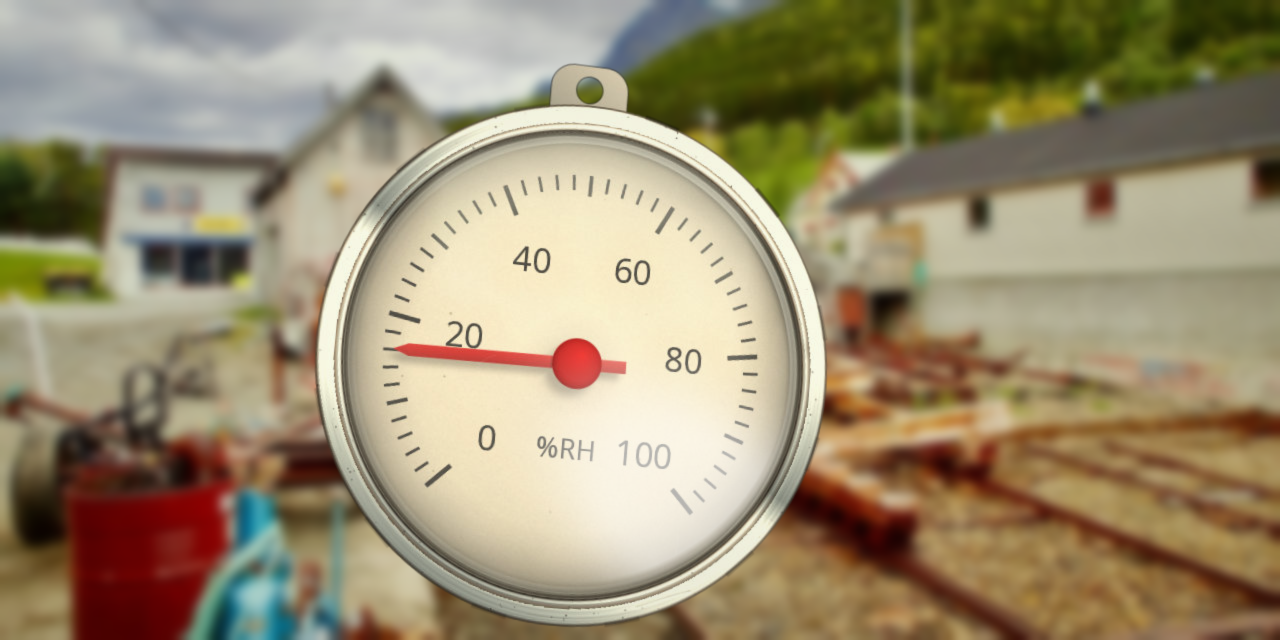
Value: value=16 unit=%
